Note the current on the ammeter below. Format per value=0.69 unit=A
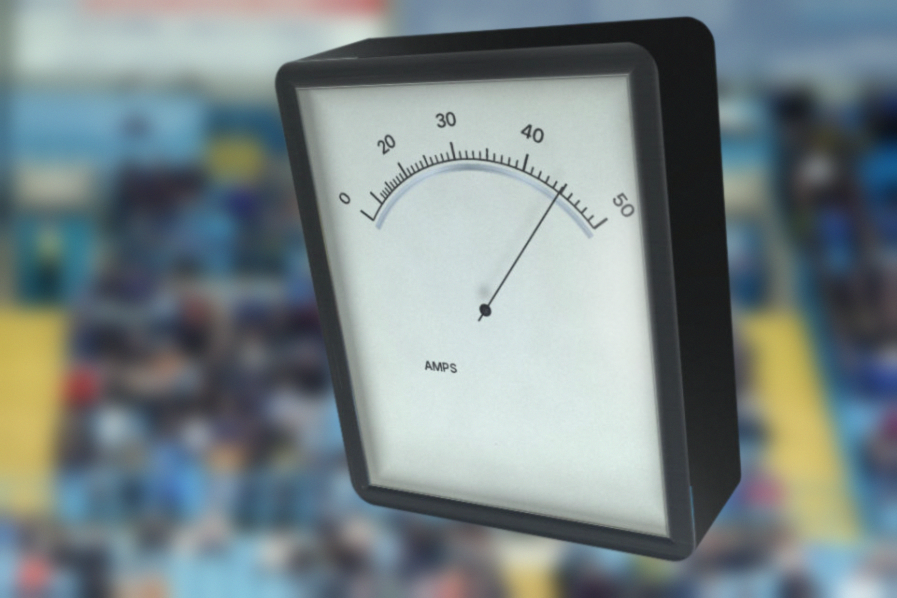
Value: value=45 unit=A
